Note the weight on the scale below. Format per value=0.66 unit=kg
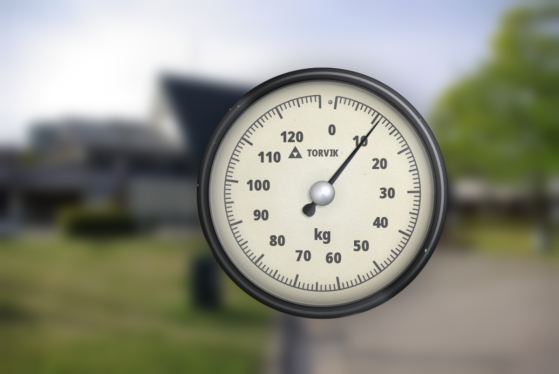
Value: value=11 unit=kg
